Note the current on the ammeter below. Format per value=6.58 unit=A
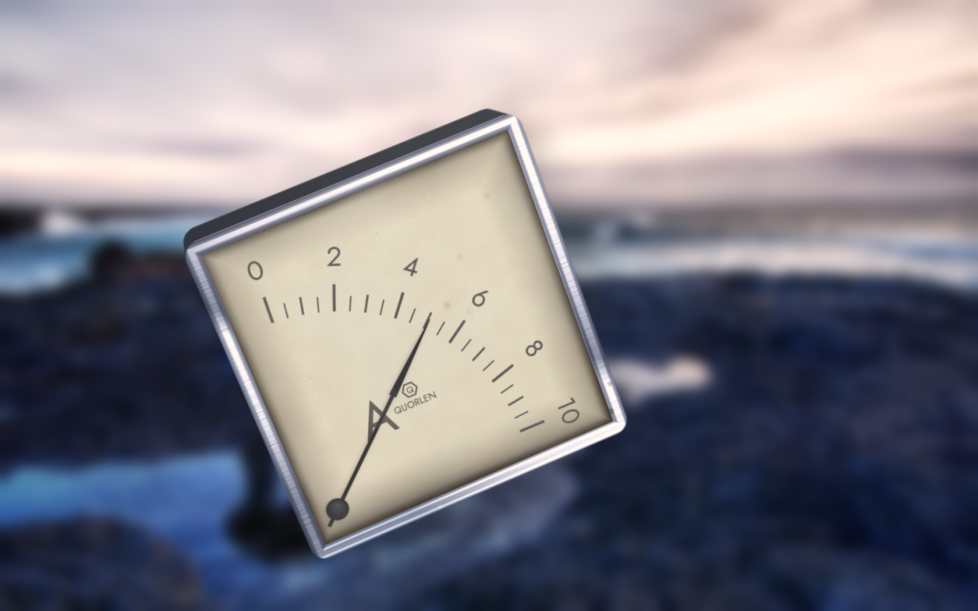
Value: value=5 unit=A
